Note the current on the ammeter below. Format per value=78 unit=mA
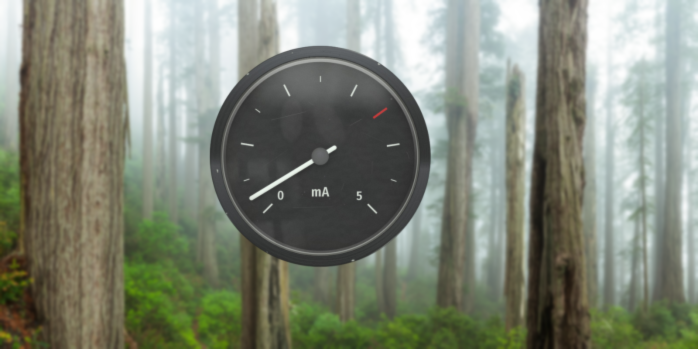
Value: value=0.25 unit=mA
